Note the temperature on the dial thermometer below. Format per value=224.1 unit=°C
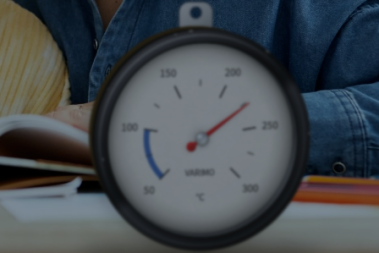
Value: value=225 unit=°C
